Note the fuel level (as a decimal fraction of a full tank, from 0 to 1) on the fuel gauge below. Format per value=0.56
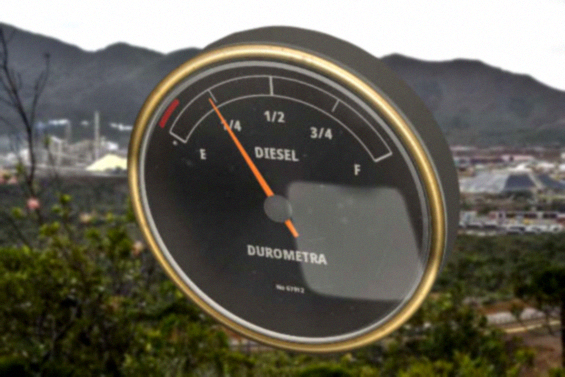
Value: value=0.25
